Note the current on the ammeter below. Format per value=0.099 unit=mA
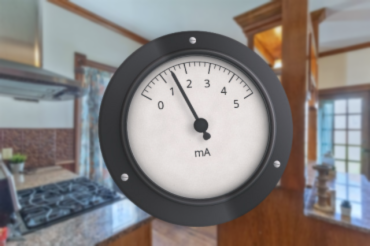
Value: value=1.4 unit=mA
